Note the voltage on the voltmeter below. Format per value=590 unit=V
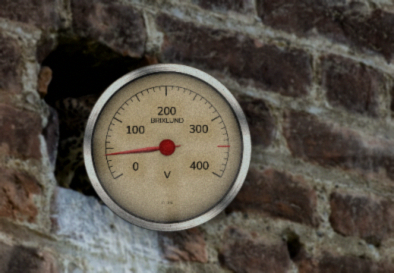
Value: value=40 unit=V
